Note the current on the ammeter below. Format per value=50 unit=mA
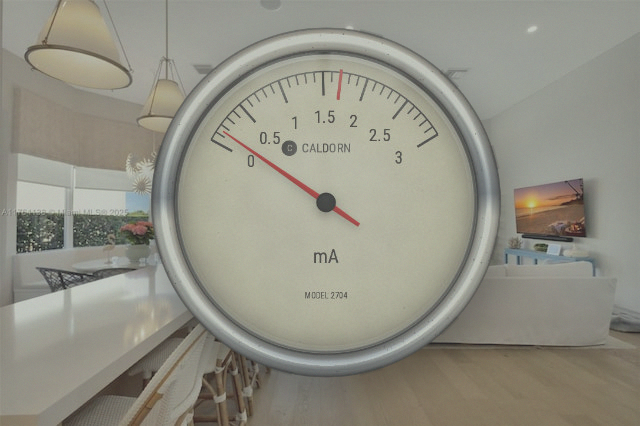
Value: value=0.15 unit=mA
